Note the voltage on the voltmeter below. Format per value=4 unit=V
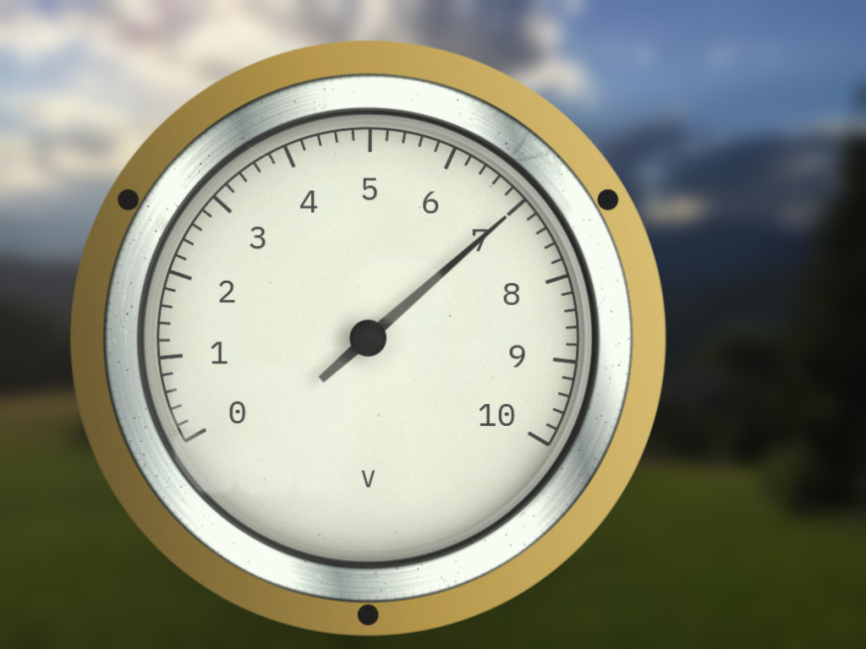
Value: value=7 unit=V
